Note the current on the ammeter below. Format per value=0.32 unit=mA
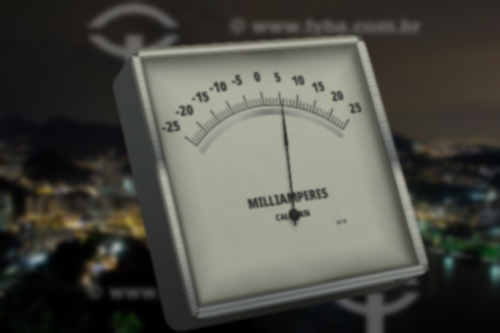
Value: value=5 unit=mA
